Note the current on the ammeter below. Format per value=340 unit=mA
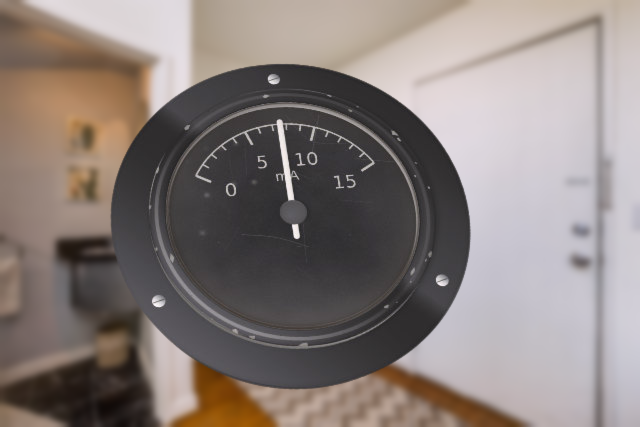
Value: value=7.5 unit=mA
